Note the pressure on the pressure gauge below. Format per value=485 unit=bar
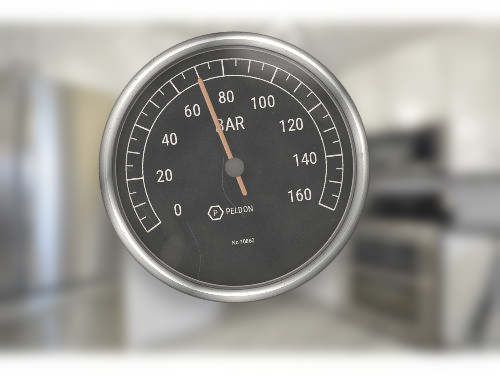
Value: value=70 unit=bar
